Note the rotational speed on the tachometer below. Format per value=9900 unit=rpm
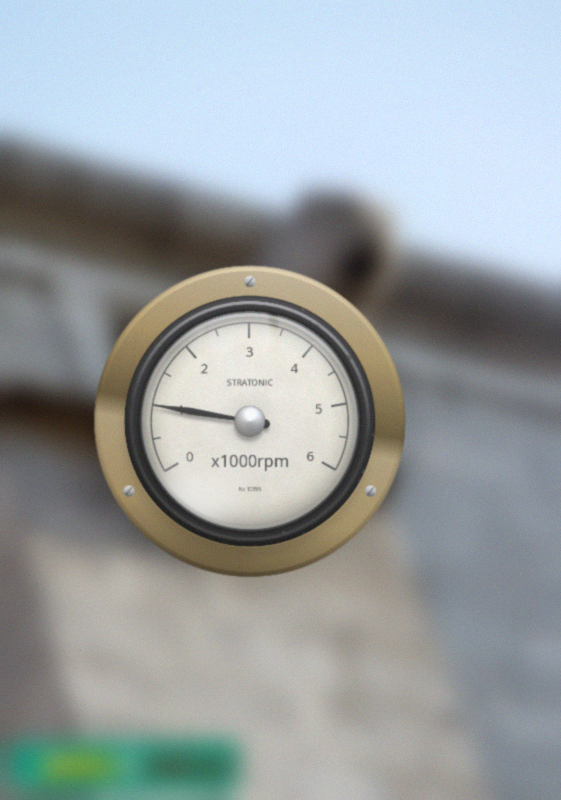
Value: value=1000 unit=rpm
